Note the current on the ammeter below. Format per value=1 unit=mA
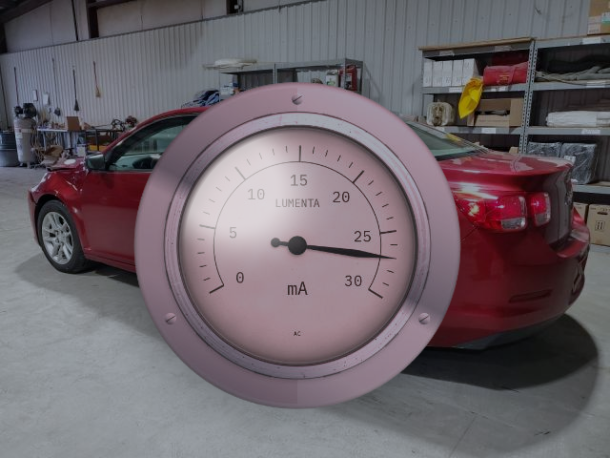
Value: value=27 unit=mA
